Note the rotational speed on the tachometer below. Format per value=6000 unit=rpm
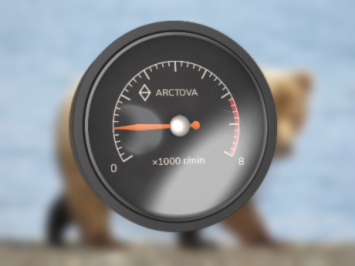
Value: value=1000 unit=rpm
